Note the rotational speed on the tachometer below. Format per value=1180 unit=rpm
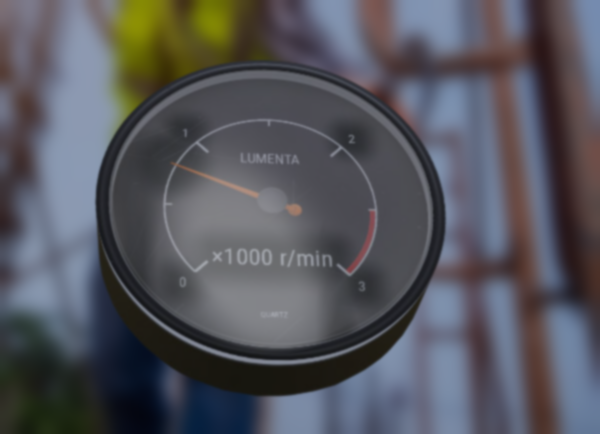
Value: value=750 unit=rpm
